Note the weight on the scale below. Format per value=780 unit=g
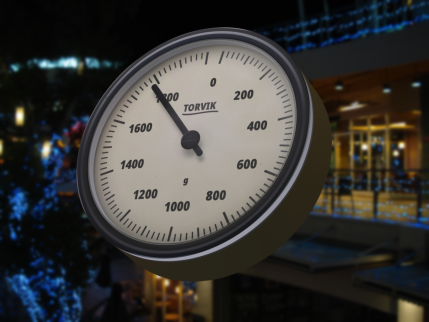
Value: value=1780 unit=g
